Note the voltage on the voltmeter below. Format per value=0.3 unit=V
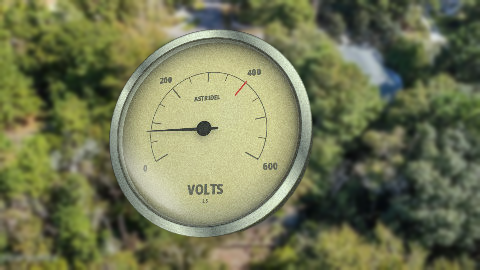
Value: value=75 unit=V
